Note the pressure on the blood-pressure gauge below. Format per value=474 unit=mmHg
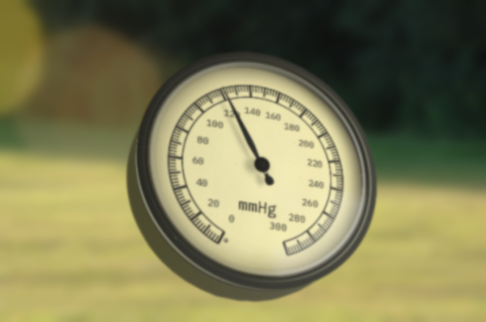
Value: value=120 unit=mmHg
